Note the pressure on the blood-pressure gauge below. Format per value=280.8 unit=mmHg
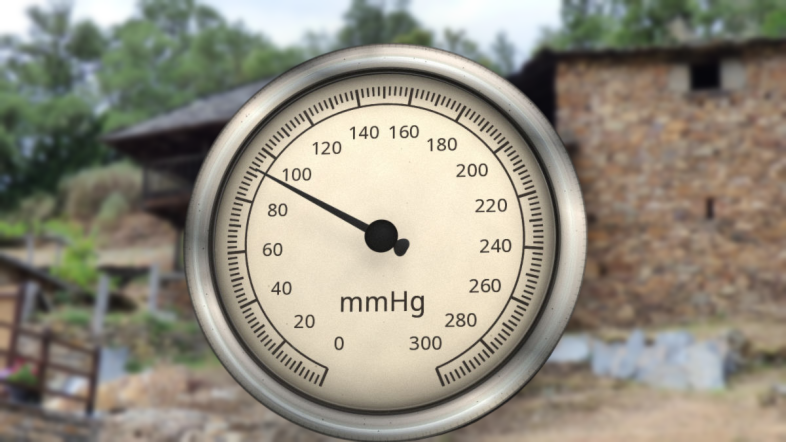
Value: value=92 unit=mmHg
